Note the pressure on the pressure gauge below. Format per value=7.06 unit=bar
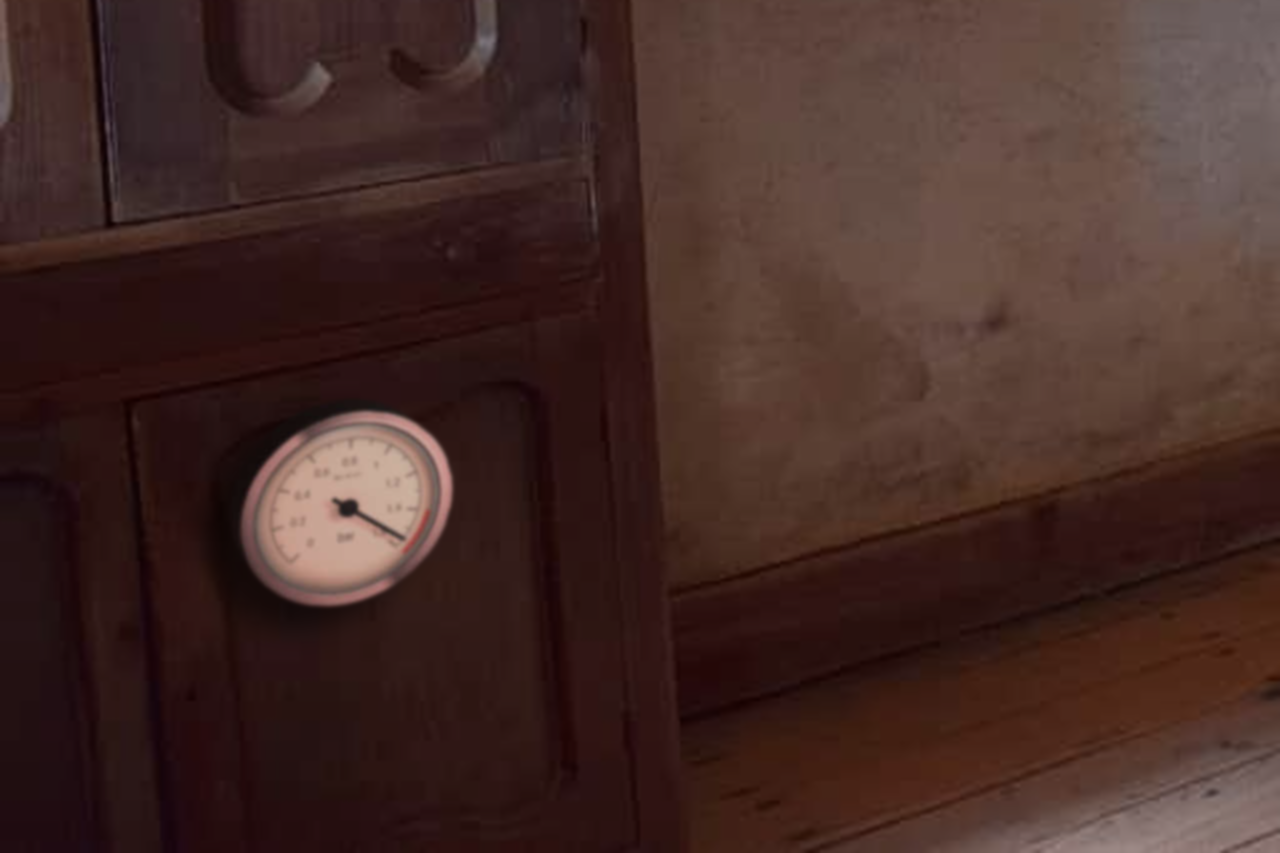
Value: value=1.55 unit=bar
